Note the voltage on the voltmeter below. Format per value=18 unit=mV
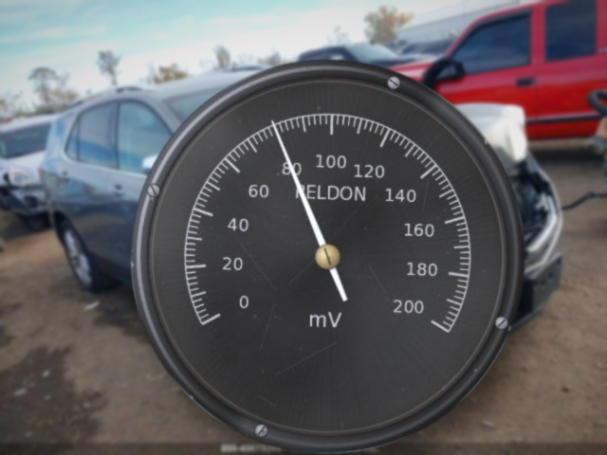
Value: value=80 unit=mV
